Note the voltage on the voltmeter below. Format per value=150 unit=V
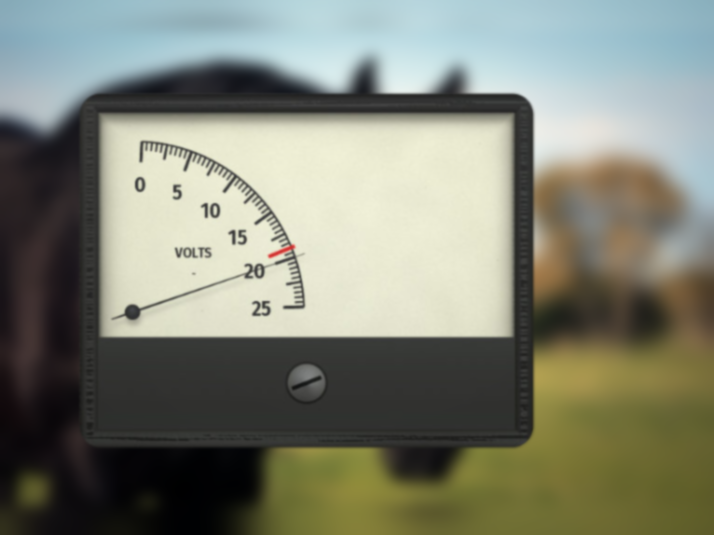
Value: value=20 unit=V
